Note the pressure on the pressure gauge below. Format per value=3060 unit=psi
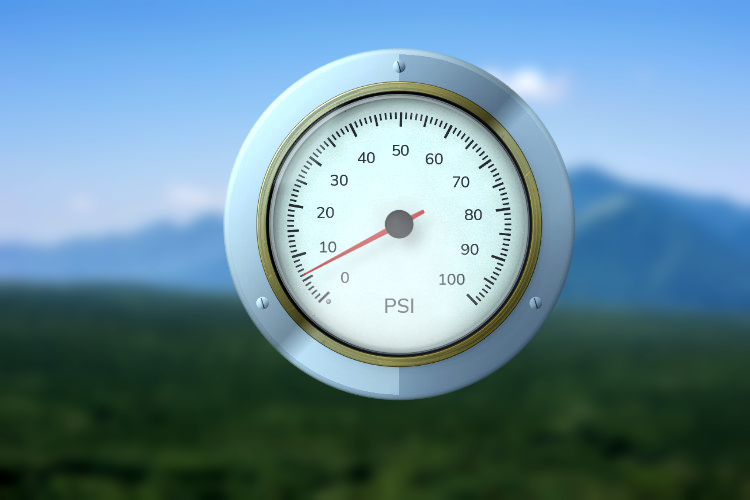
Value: value=6 unit=psi
